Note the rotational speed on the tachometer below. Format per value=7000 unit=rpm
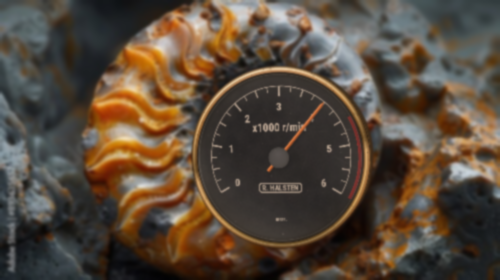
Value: value=4000 unit=rpm
